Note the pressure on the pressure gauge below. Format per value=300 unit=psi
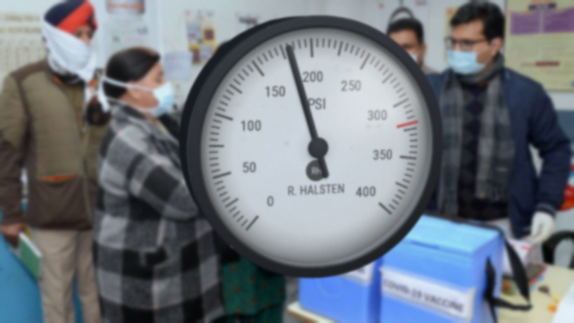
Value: value=180 unit=psi
